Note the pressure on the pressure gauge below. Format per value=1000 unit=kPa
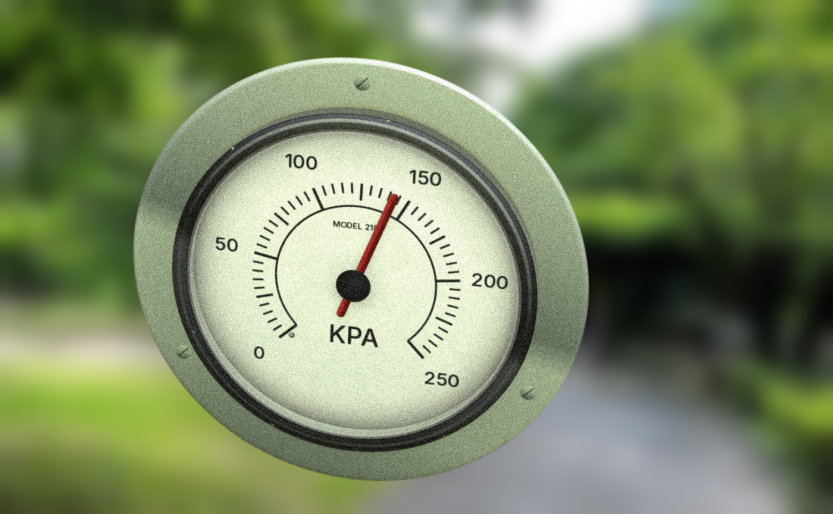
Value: value=142.5 unit=kPa
